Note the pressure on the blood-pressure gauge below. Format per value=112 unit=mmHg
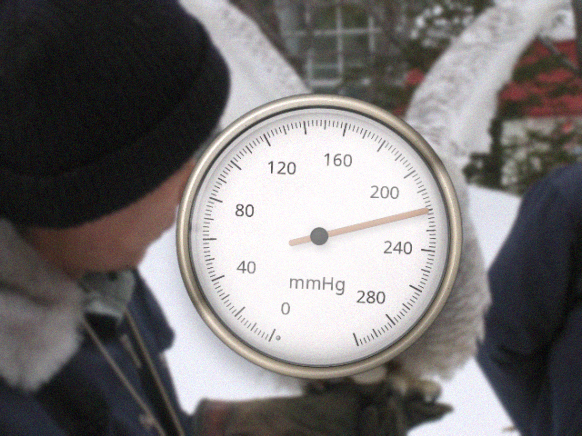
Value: value=220 unit=mmHg
